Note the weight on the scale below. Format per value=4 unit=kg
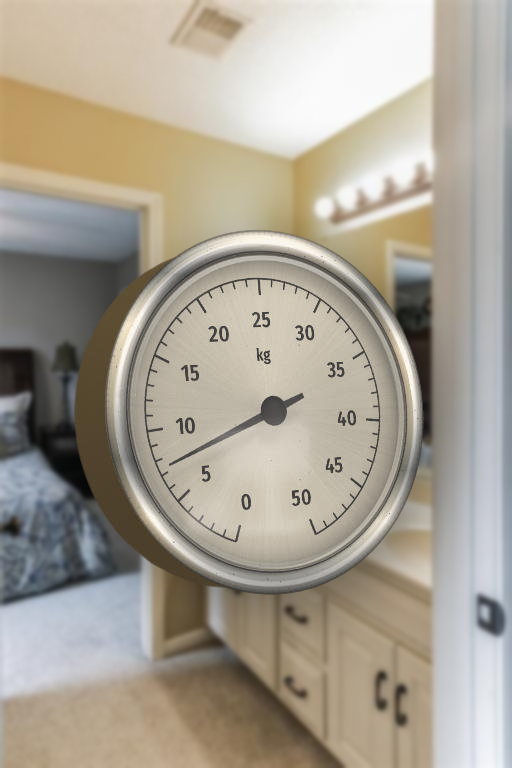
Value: value=7.5 unit=kg
